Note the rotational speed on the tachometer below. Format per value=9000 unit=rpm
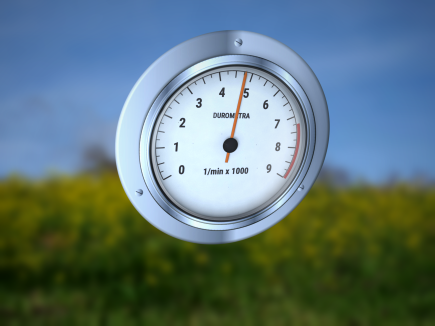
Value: value=4750 unit=rpm
